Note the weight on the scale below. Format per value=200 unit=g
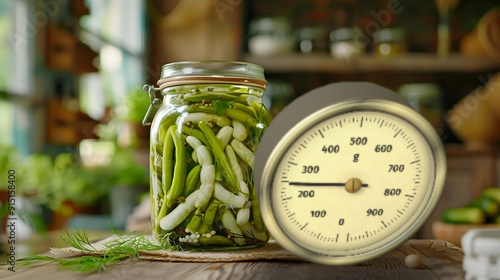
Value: value=250 unit=g
